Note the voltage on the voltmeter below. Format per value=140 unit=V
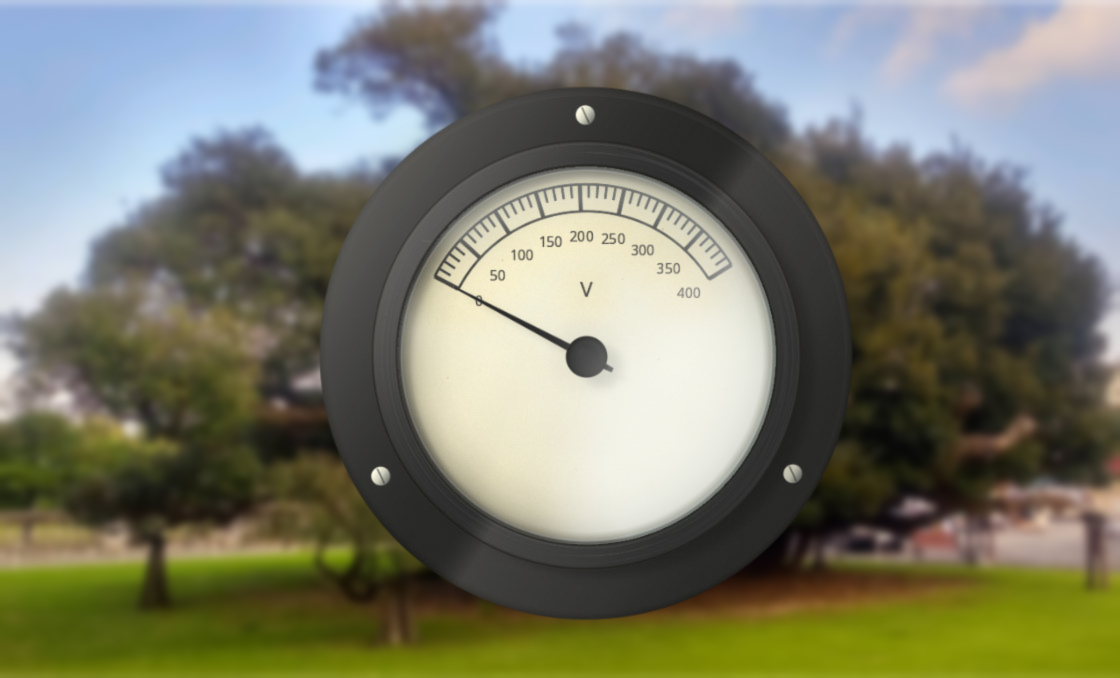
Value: value=0 unit=V
